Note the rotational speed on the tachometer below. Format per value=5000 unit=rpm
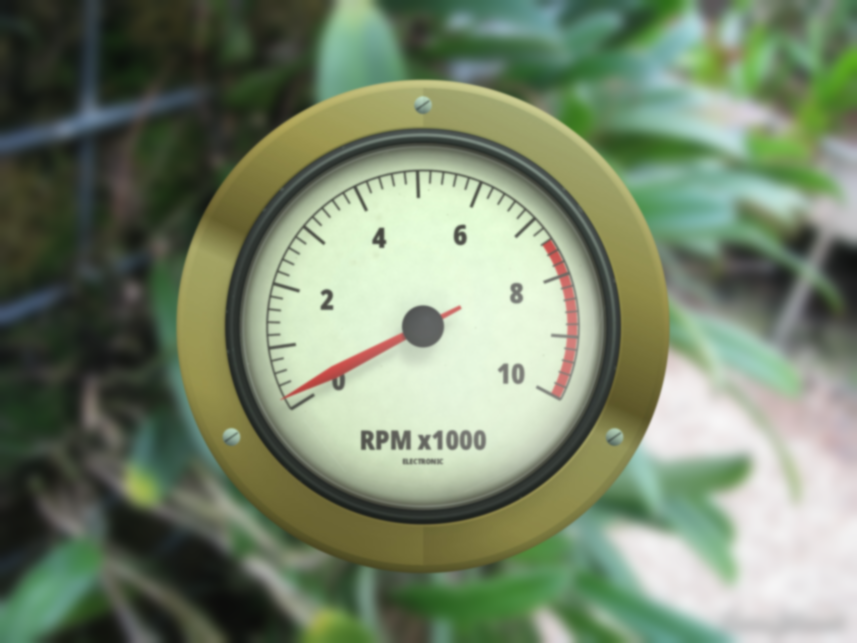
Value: value=200 unit=rpm
